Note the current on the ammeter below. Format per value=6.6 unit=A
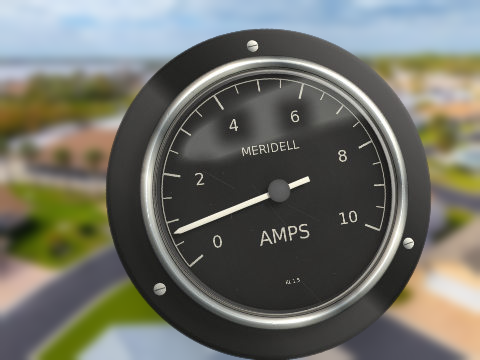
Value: value=0.75 unit=A
